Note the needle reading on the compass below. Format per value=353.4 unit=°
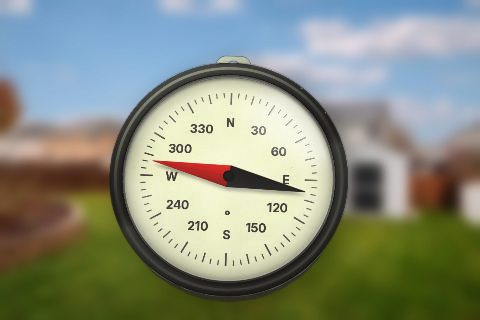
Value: value=280 unit=°
